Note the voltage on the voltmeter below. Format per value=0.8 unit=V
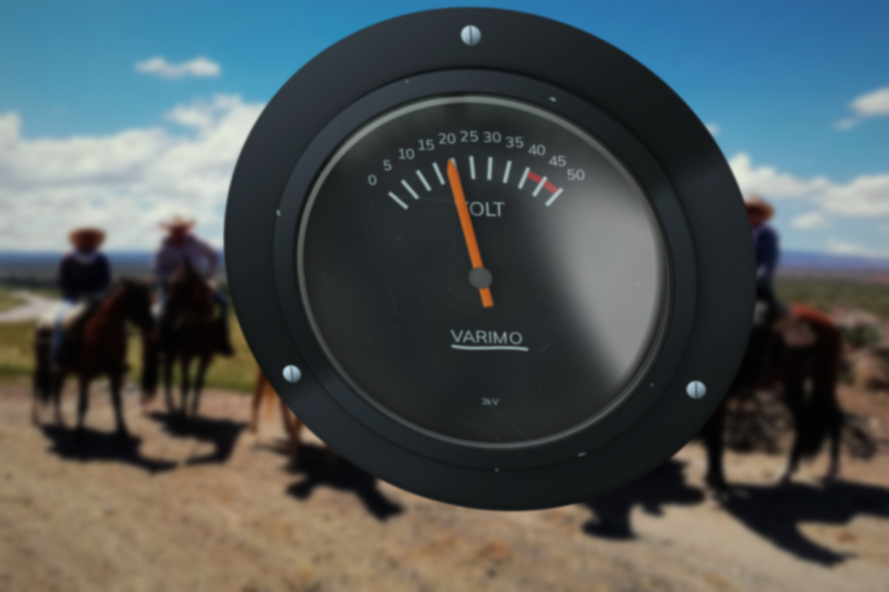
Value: value=20 unit=V
